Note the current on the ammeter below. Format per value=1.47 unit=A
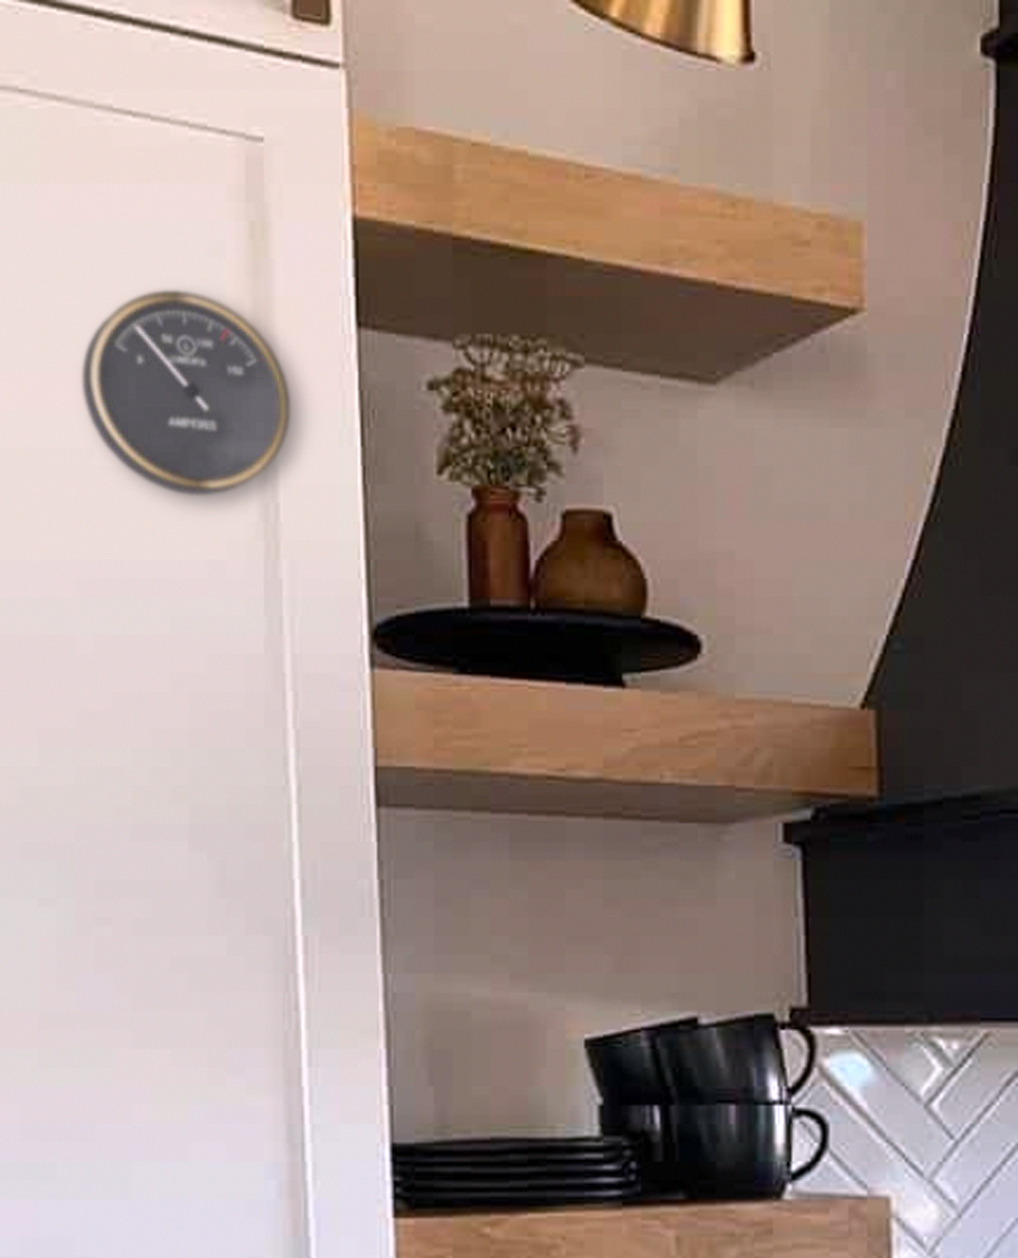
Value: value=25 unit=A
